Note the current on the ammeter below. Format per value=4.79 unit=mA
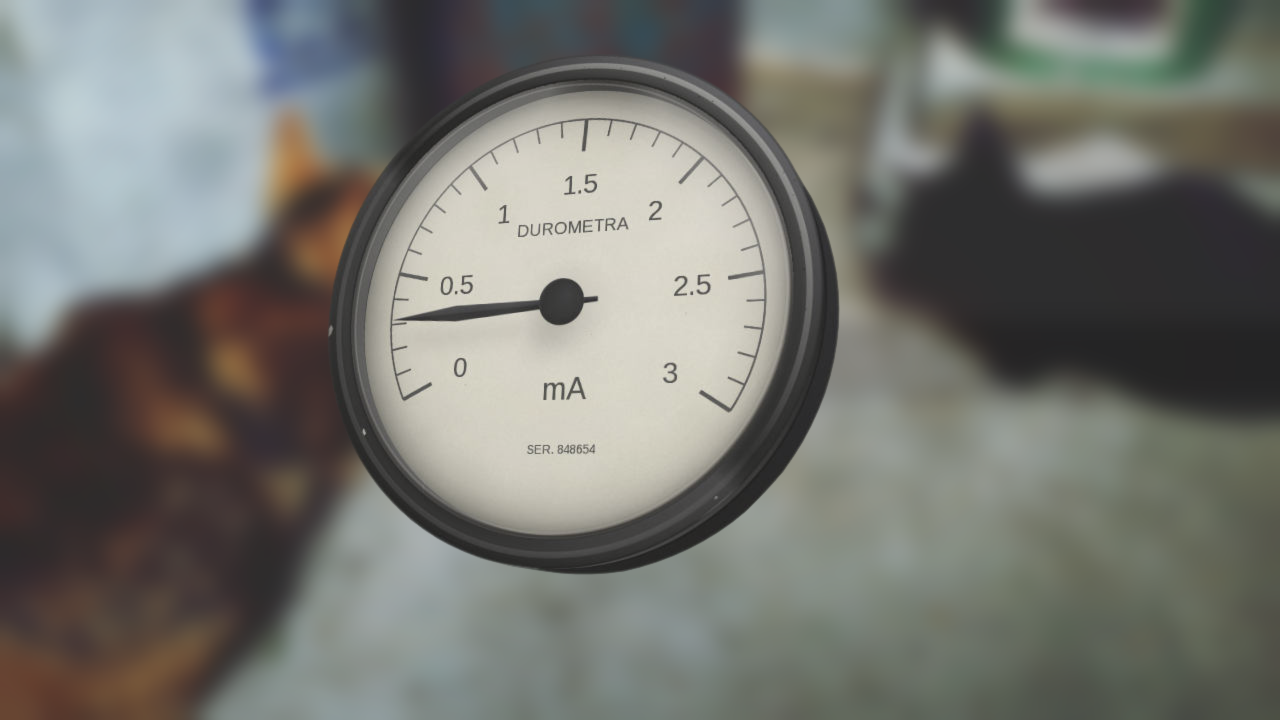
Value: value=0.3 unit=mA
